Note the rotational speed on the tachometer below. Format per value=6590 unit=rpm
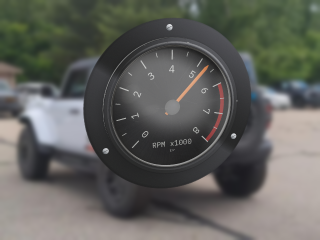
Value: value=5250 unit=rpm
